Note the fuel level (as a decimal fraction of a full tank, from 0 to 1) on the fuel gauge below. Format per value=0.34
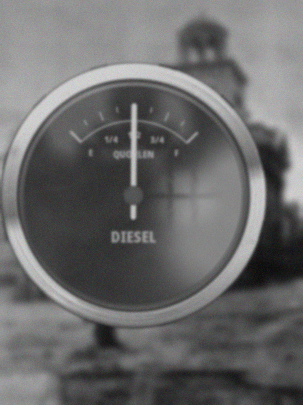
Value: value=0.5
